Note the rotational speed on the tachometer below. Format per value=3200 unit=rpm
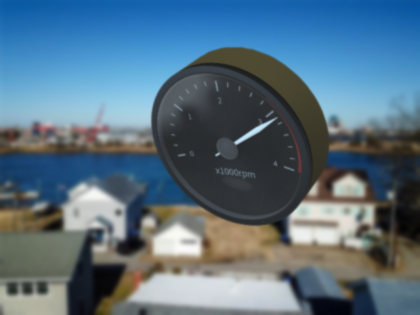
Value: value=3100 unit=rpm
